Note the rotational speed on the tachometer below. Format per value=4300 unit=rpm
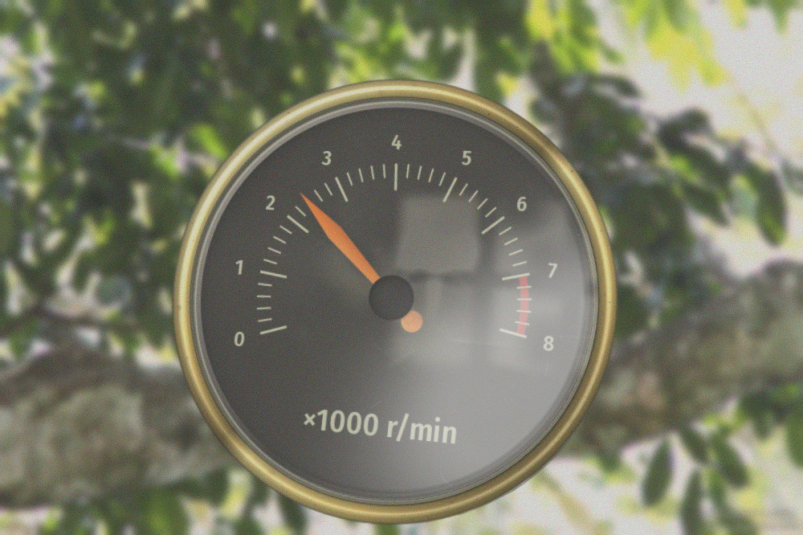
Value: value=2400 unit=rpm
